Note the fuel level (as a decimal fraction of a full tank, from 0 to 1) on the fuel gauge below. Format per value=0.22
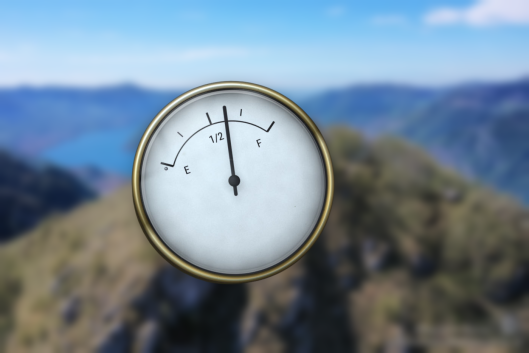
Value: value=0.625
